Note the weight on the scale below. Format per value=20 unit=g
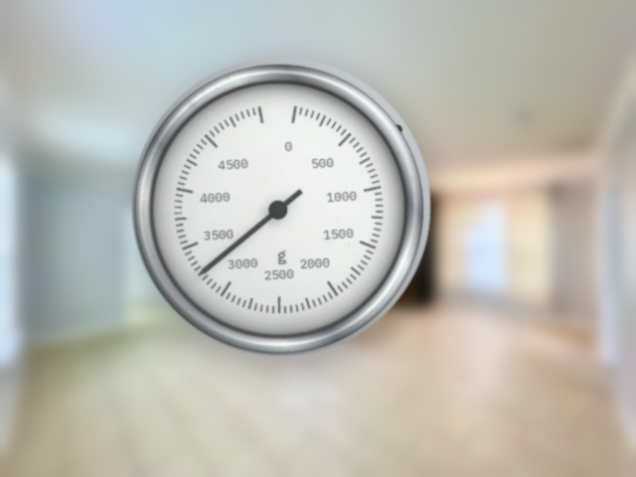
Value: value=3250 unit=g
